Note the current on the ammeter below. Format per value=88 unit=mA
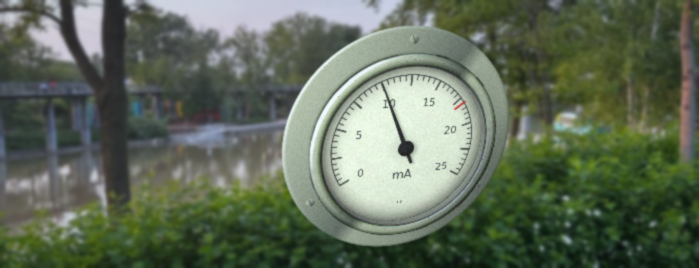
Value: value=10 unit=mA
